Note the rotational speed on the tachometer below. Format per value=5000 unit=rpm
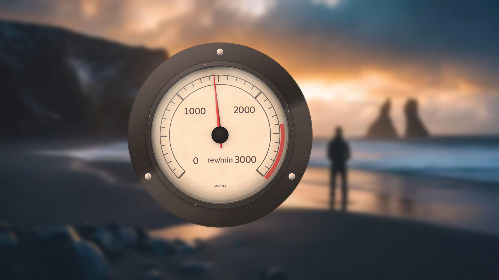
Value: value=1450 unit=rpm
